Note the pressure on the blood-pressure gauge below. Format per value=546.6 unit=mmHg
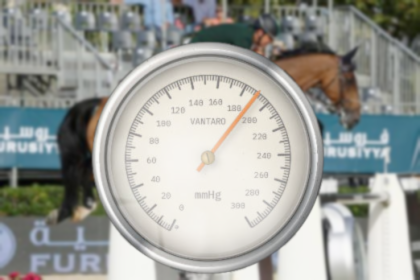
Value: value=190 unit=mmHg
